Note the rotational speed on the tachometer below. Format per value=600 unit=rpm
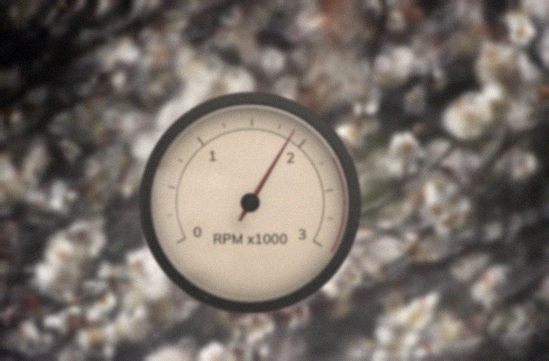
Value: value=1875 unit=rpm
